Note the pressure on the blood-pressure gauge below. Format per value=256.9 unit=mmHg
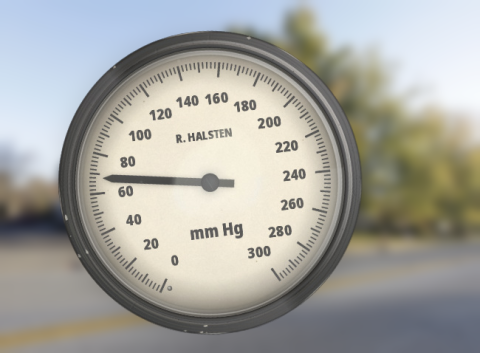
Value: value=68 unit=mmHg
